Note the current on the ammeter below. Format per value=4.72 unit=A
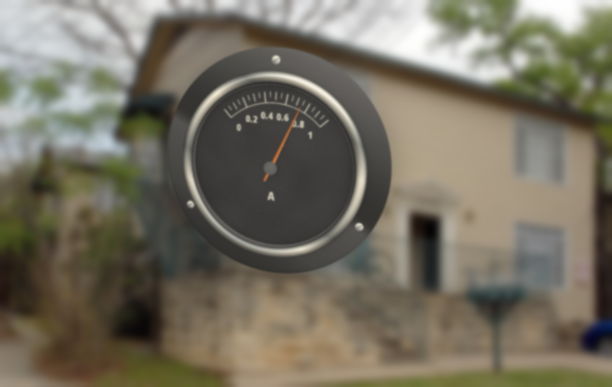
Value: value=0.75 unit=A
